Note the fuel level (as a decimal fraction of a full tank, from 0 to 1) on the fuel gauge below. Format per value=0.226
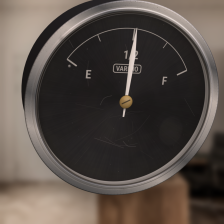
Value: value=0.5
